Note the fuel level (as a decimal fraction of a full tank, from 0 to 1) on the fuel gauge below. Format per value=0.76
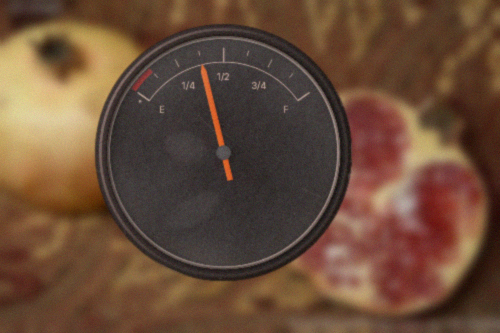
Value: value=0.375
